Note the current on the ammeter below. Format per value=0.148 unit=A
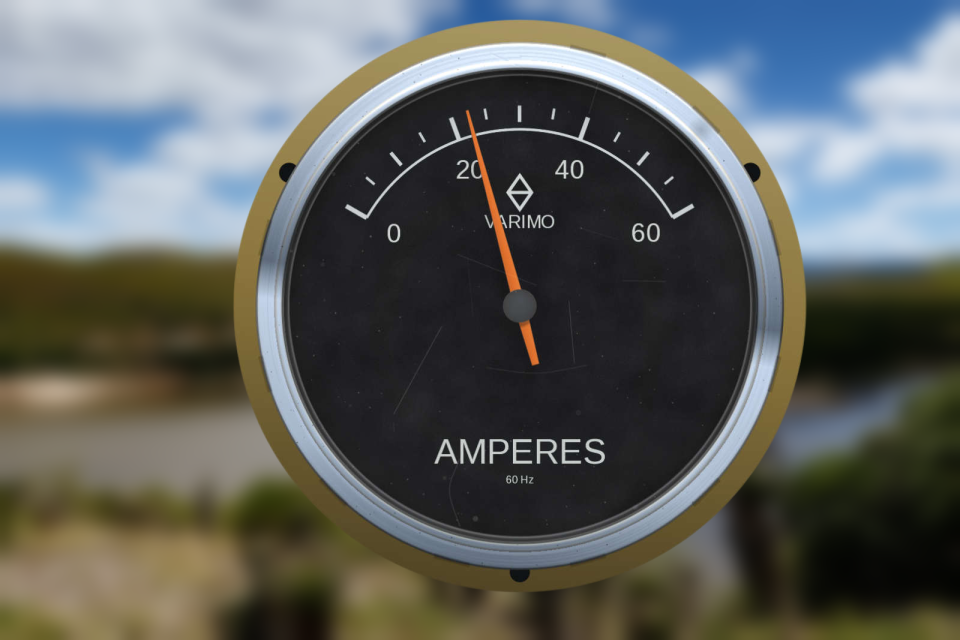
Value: value=22.5 unit=A
